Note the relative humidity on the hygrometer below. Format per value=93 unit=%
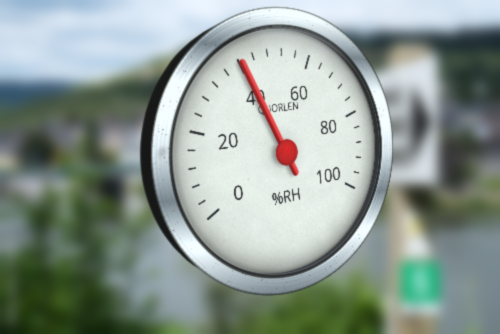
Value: value=40 unit=%
